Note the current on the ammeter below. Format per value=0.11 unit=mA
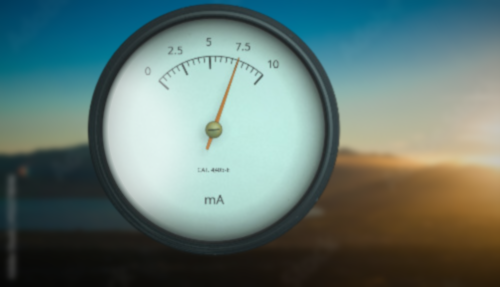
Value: value=7.5 unit=mA
